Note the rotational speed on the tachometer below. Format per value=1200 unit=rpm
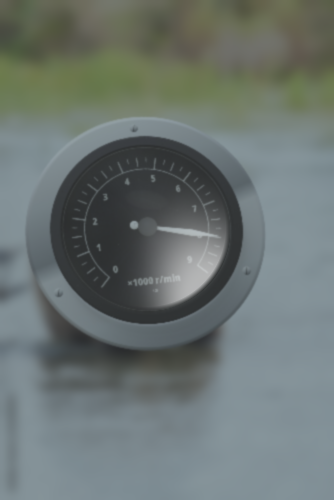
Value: value=8000 unit=rpm
